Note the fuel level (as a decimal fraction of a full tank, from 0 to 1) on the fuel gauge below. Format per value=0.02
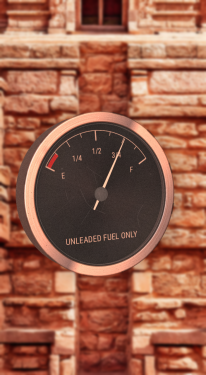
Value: value=0.75
